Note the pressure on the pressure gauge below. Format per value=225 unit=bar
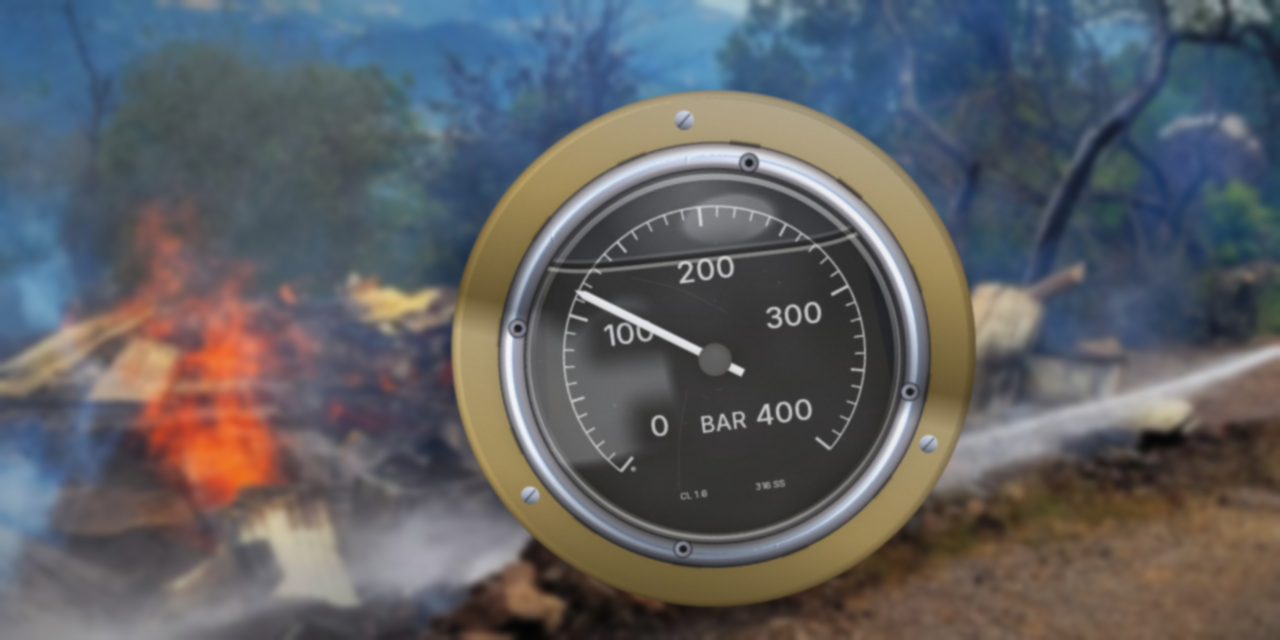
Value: value=115 unit=bar
